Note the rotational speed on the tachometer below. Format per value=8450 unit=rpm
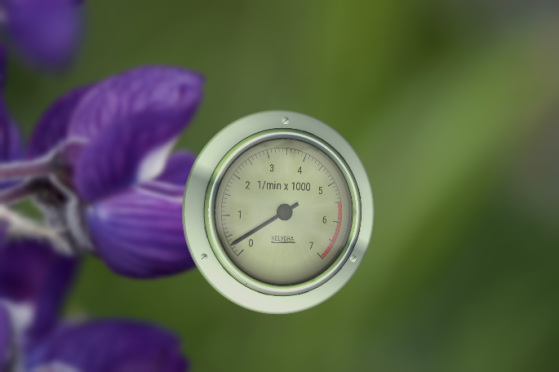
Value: value=300 unit=rpm
